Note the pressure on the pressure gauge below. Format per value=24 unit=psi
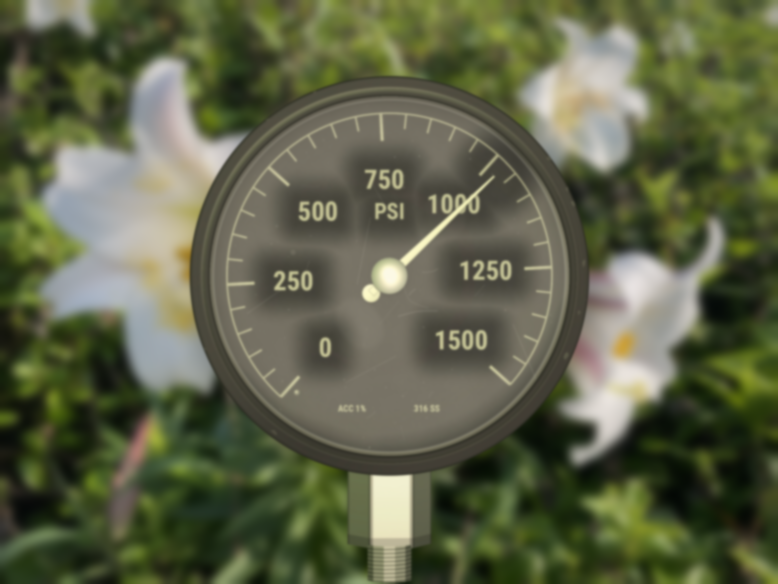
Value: value=1025 unit=psi
